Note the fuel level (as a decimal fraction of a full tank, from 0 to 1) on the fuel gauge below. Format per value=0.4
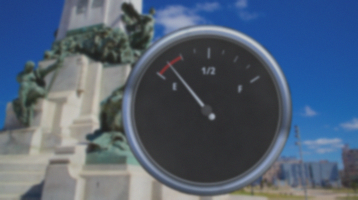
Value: value=0.125
